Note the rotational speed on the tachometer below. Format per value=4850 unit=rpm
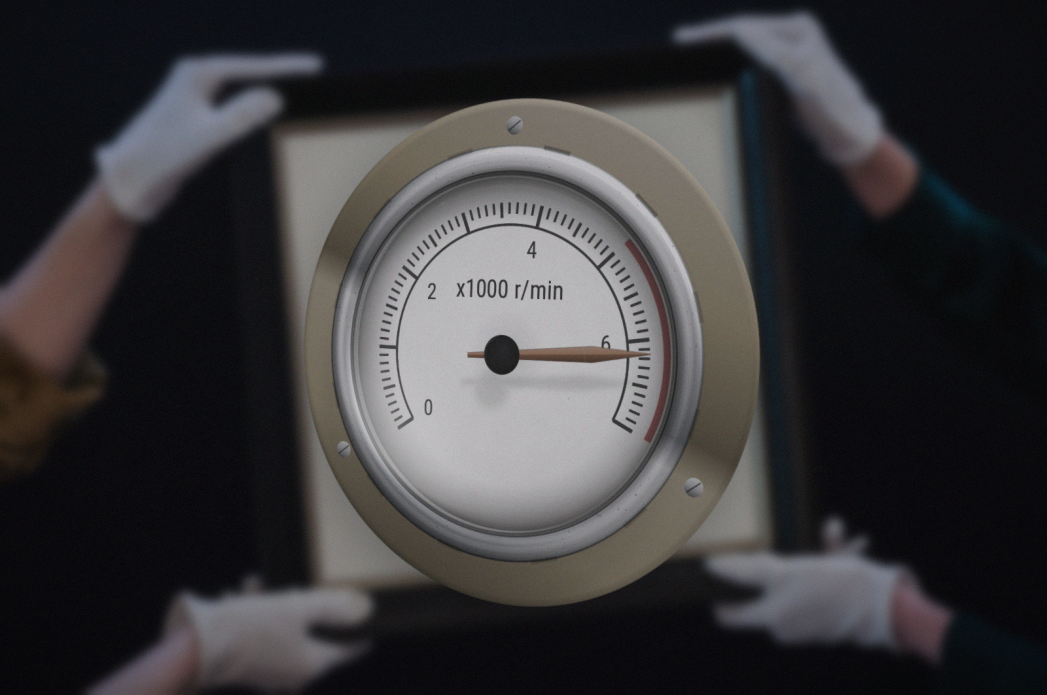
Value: value=6150 unit=rpm
